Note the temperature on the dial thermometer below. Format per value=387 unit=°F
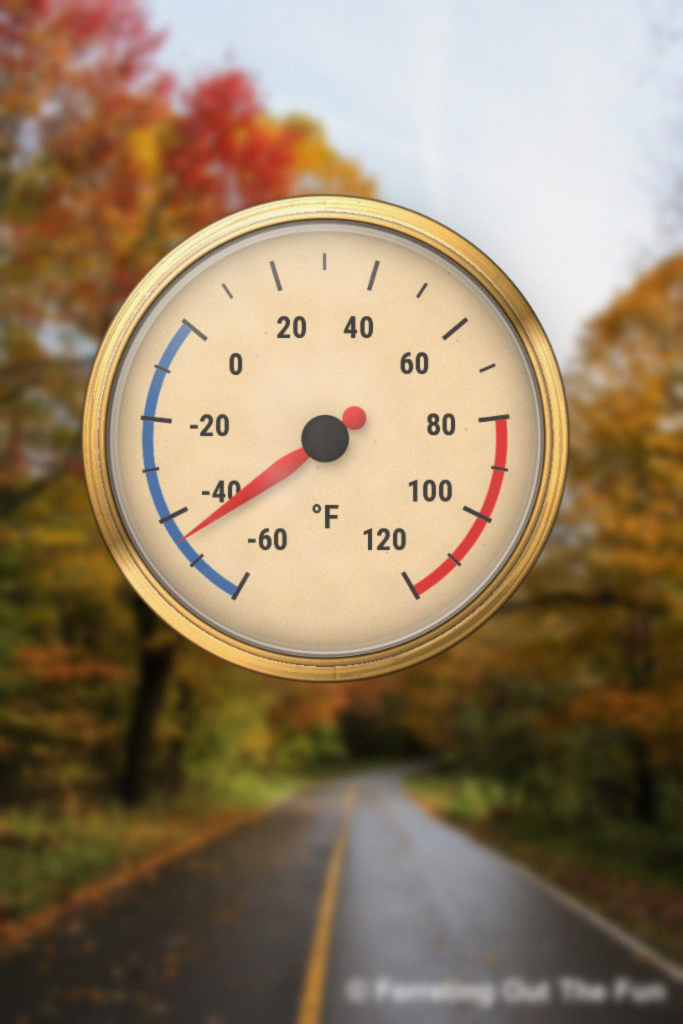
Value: value=-45 unit=°F
